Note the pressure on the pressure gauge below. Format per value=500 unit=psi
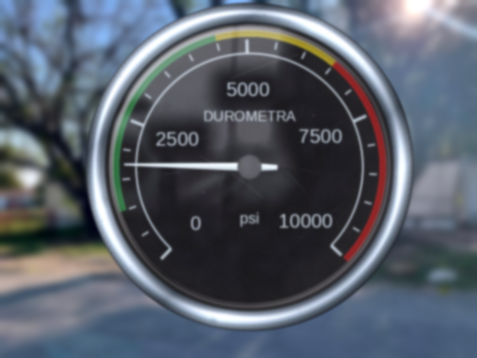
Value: value=1750 unit=psi
